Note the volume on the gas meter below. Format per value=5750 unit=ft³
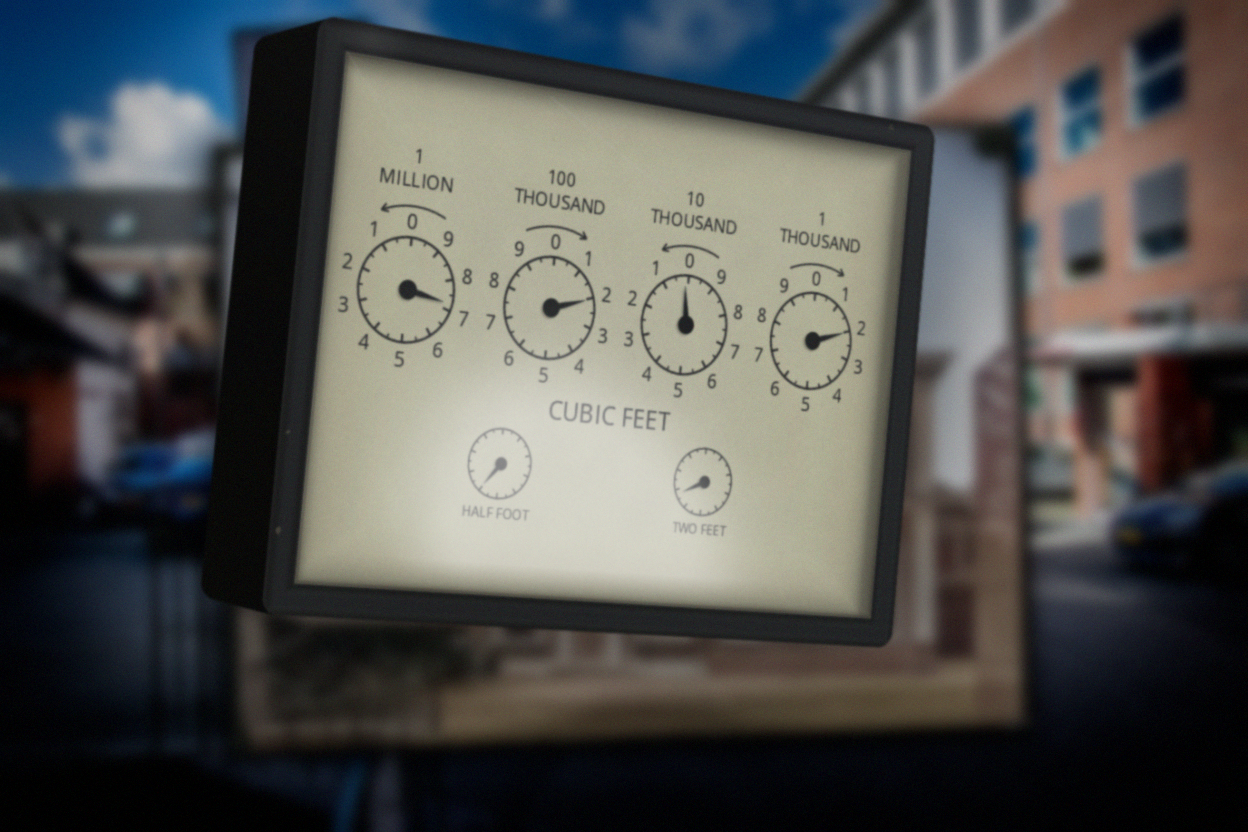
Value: value=720200 unit=ft³
